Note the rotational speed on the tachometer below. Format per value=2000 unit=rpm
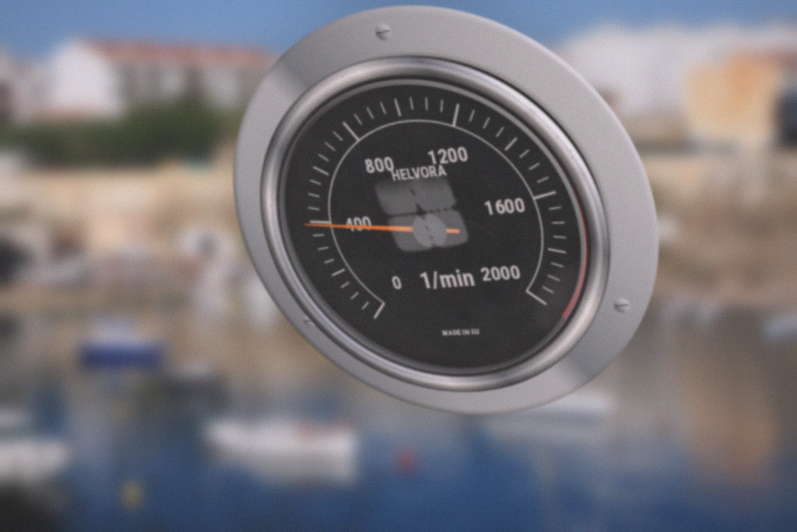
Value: value=400 unit=rpm
